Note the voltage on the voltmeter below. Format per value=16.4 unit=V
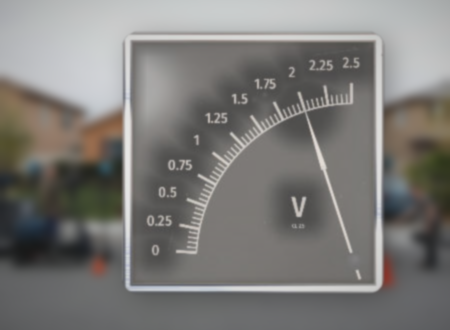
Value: value=2 unit=V
